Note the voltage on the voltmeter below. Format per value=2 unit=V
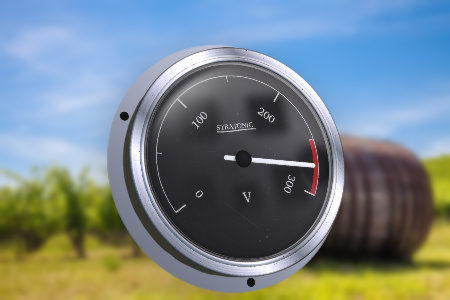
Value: value=275 unit=V
